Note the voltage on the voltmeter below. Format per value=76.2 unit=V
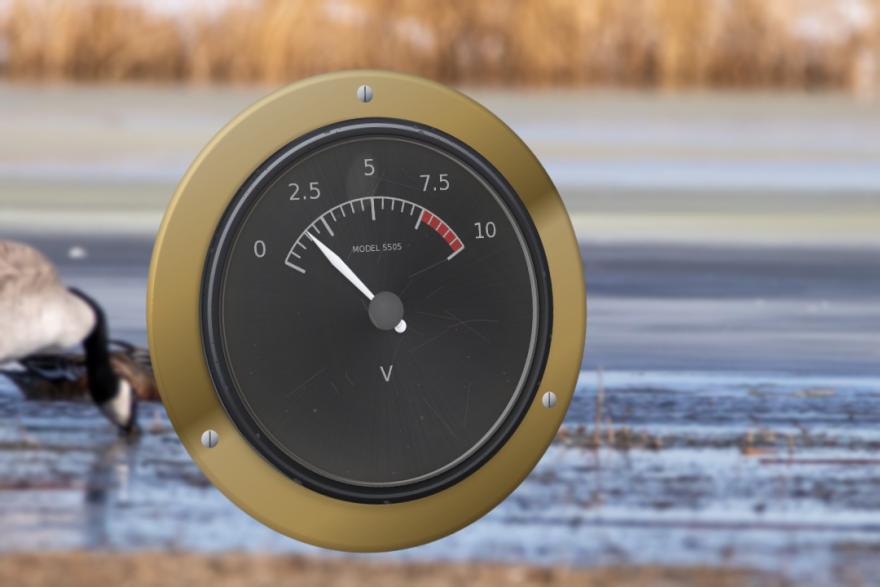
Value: value=1.5 unit=V
